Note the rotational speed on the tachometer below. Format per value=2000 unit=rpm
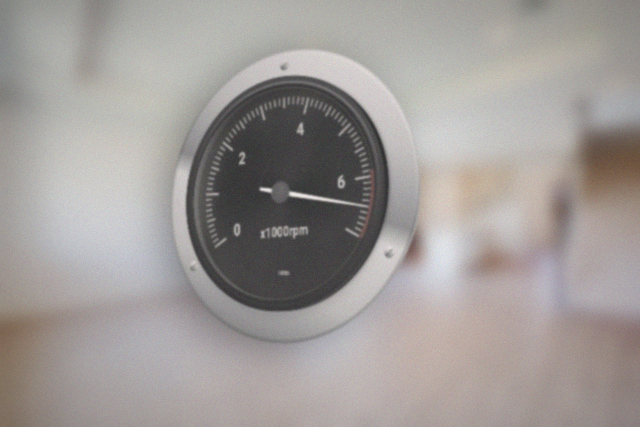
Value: value=6500 unit=rpm
